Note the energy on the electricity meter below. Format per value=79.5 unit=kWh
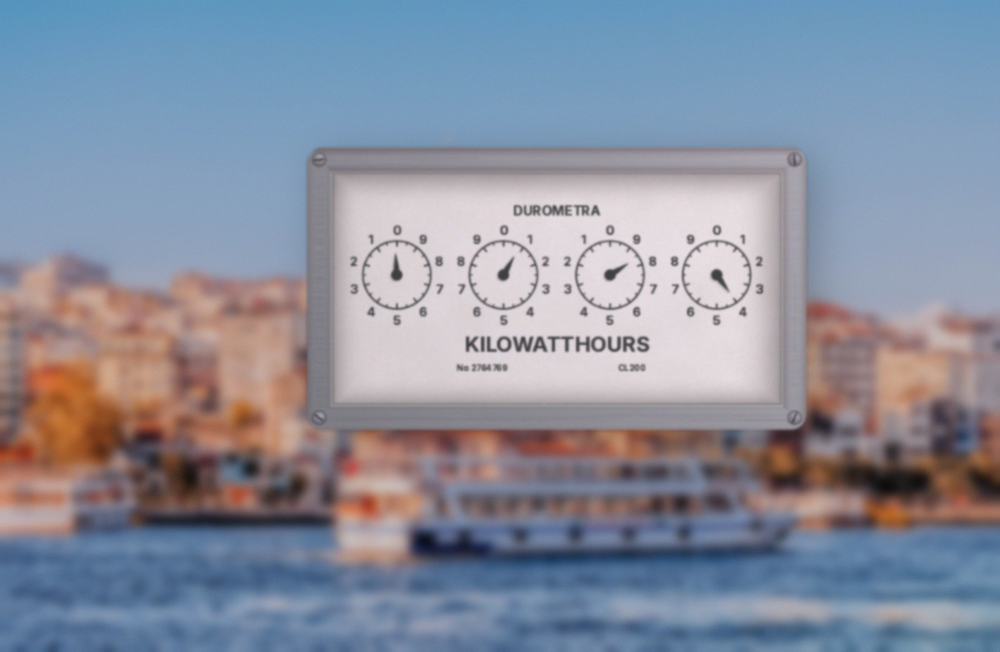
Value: value=84 unit=kWh
